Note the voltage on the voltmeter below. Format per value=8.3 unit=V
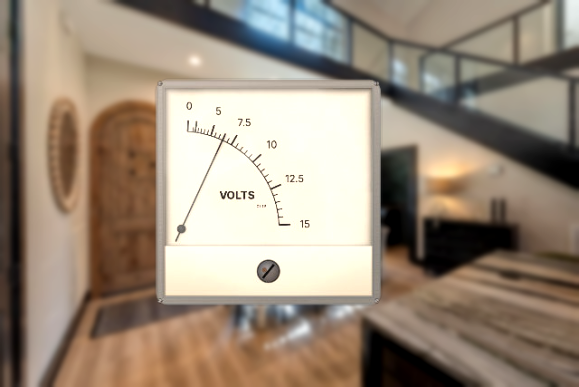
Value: value=6.5 unit=V
